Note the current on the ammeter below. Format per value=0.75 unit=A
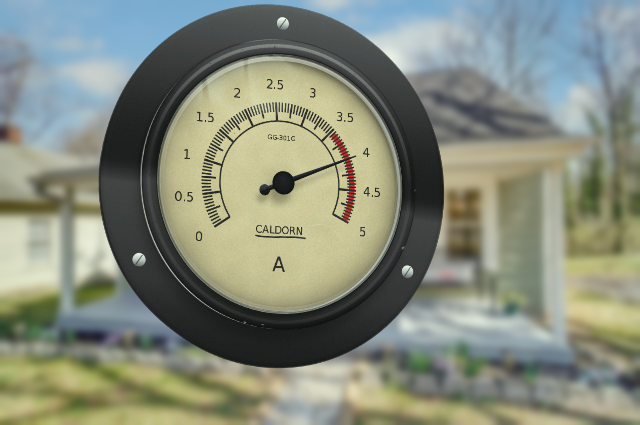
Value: value=4 unit=A
